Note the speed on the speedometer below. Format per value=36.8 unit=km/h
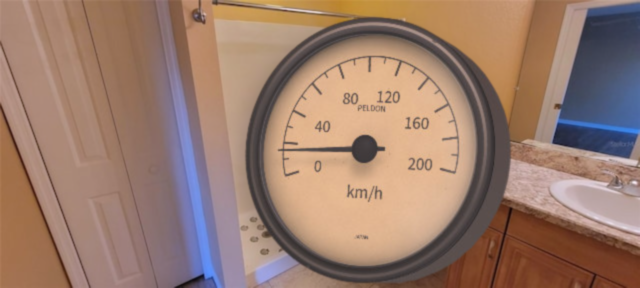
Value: value=15 unit=km/h
